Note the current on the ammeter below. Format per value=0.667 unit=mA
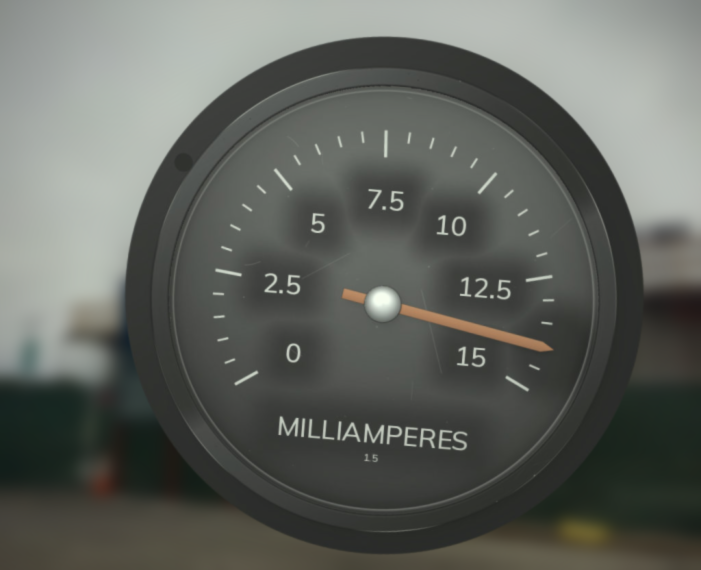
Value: value=14 unit=mA
